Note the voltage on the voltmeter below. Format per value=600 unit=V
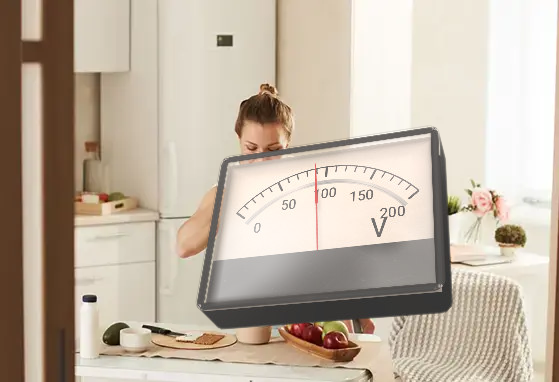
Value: value=90 unit=V
